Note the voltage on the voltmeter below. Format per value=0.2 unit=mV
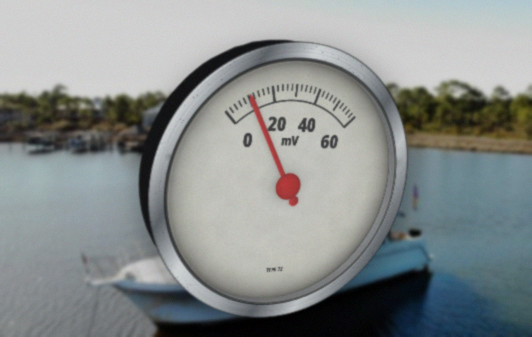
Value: value=10 unit=mV
